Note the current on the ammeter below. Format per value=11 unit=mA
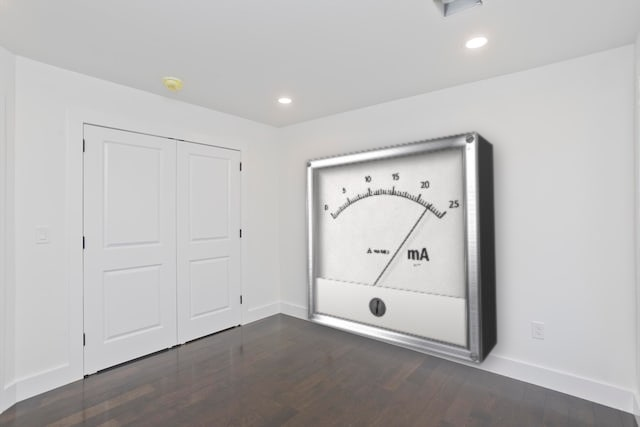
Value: value=22.5 unit=mA
